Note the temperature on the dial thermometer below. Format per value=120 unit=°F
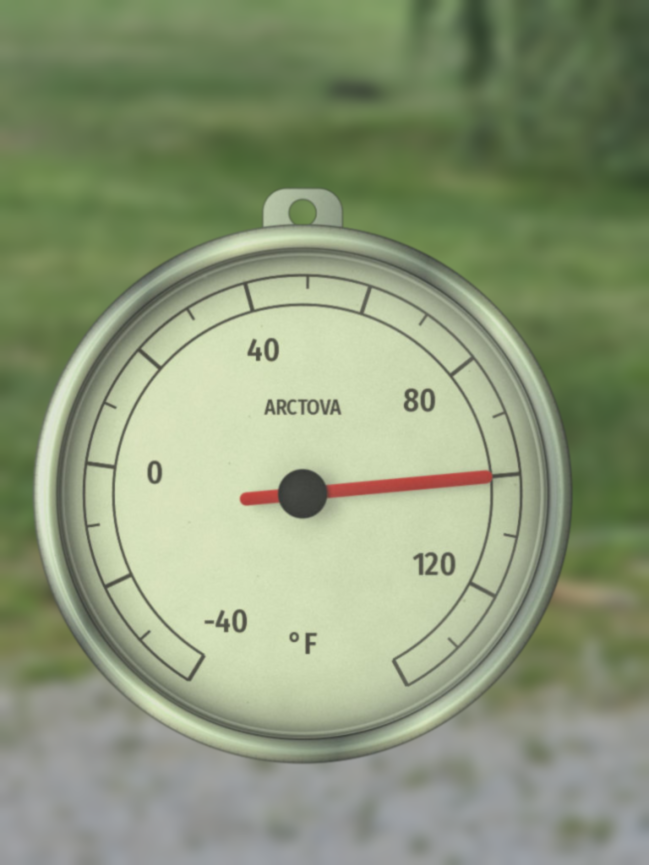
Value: value=100 unit=°F
